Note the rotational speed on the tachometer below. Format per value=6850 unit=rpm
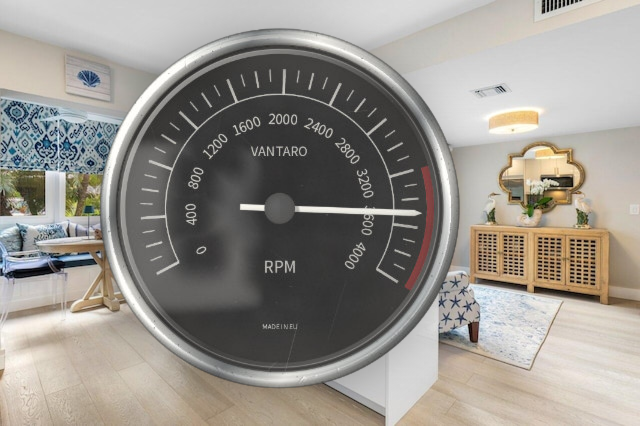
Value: value=3500 unit=rpm
